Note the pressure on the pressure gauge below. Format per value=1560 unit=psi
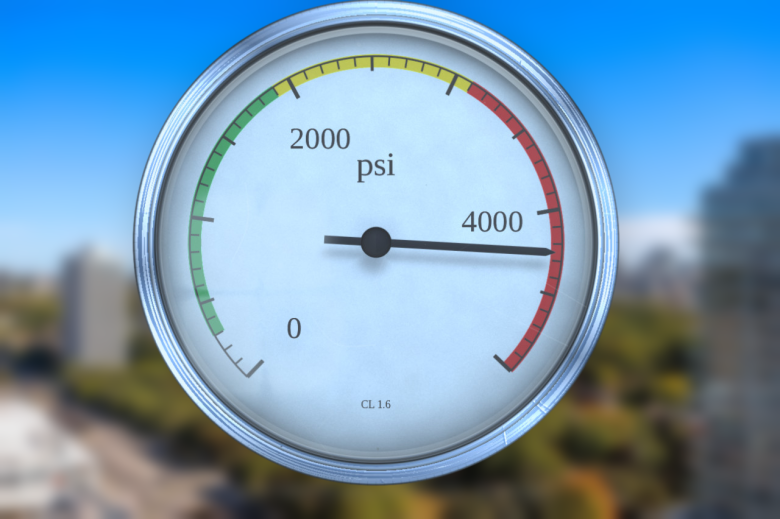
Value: value=4250 unit=psi
